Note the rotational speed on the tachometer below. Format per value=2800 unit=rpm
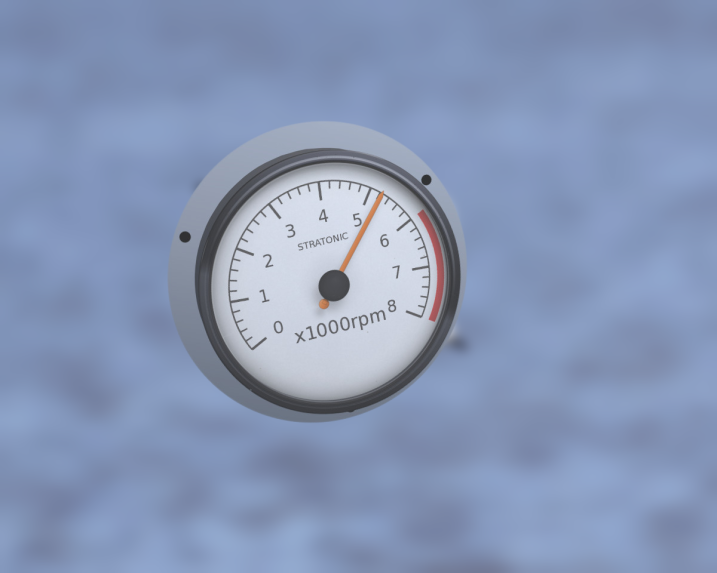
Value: value=5200 unit=rpm
